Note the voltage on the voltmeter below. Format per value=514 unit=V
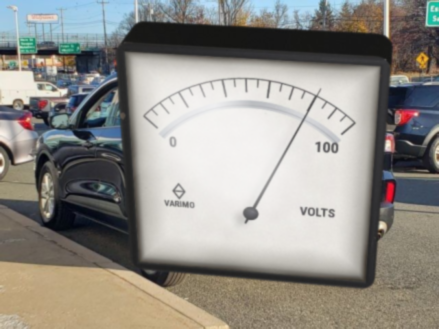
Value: value=80 unit=V
